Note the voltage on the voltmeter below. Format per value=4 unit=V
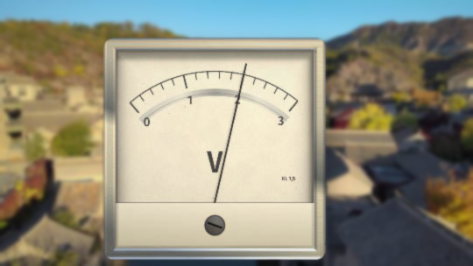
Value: value=2 unit=V
